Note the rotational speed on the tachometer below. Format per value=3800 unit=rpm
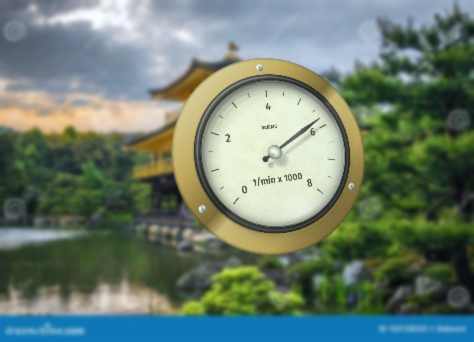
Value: value=5750 unit=rpm
